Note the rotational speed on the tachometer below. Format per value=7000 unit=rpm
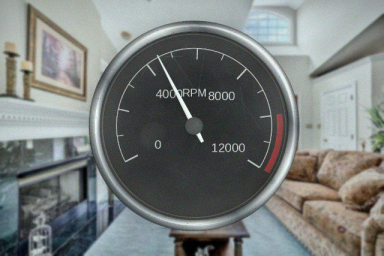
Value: value=4500 unit=rpm
